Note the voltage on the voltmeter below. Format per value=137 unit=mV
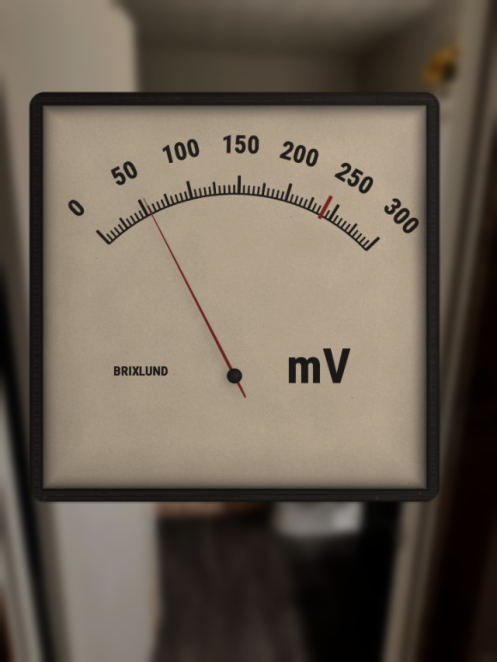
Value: value=55 unit=mV
